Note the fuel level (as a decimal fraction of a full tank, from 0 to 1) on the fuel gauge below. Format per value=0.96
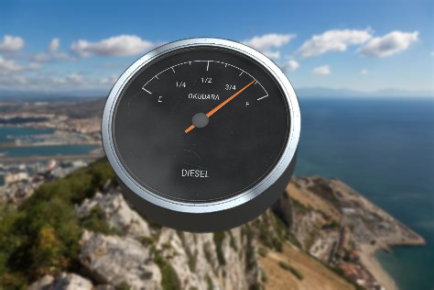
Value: value=0.875
